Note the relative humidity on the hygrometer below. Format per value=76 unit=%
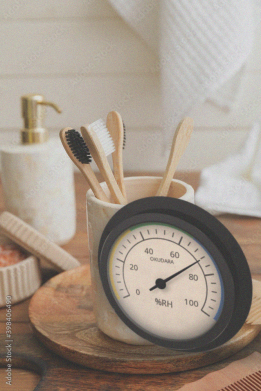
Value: value=72 unit=%
